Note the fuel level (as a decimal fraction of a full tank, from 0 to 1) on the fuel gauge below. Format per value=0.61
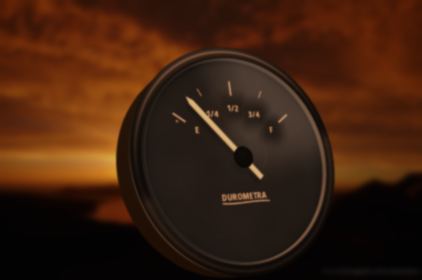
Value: value=0.125
